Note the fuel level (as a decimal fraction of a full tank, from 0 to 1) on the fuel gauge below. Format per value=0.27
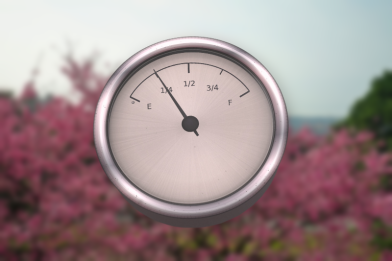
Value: value=0.25
